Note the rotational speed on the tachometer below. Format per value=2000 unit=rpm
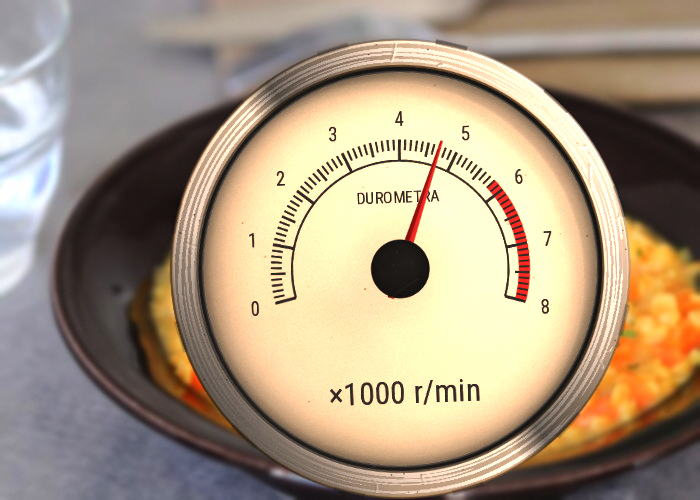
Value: value=4700 unit=rpm
